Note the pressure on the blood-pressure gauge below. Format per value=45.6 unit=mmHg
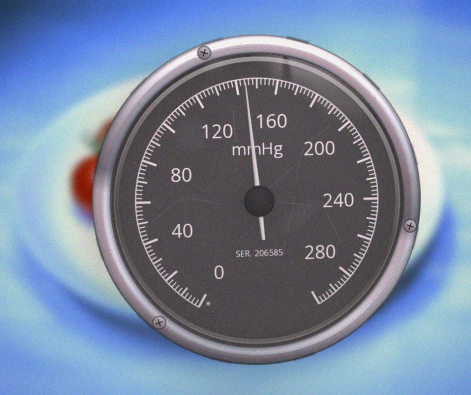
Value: value=144 unit=mmHg
